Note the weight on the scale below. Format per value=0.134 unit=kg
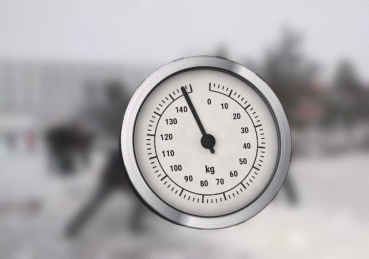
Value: value=146 unit=kg
